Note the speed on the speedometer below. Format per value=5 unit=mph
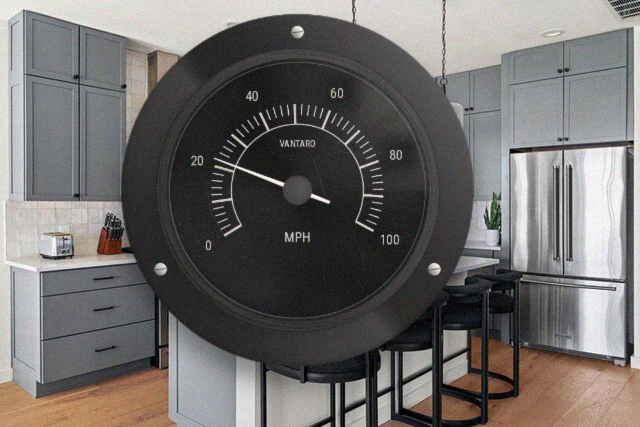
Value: value=22 unit=mph
